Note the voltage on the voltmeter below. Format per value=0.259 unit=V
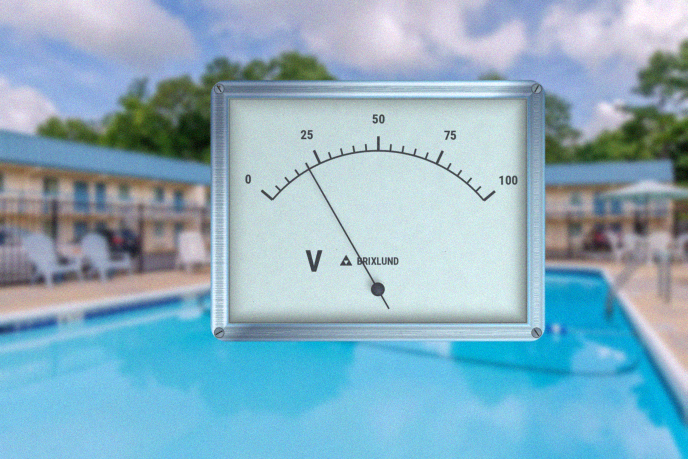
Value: value=20 unit=V
